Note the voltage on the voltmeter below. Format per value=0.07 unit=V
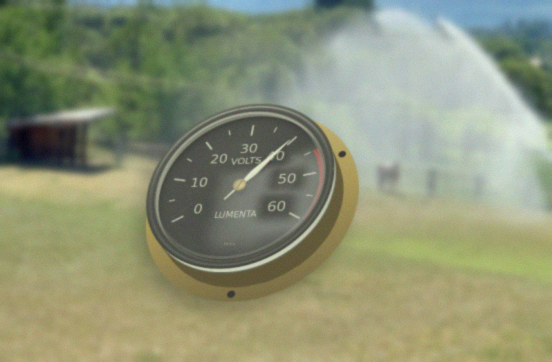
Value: value=40 unit=V
